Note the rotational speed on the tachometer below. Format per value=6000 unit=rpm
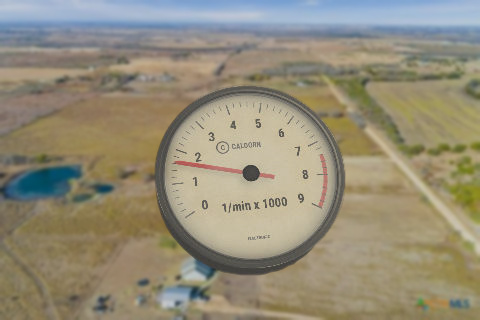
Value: value=1600 unit=rpm
